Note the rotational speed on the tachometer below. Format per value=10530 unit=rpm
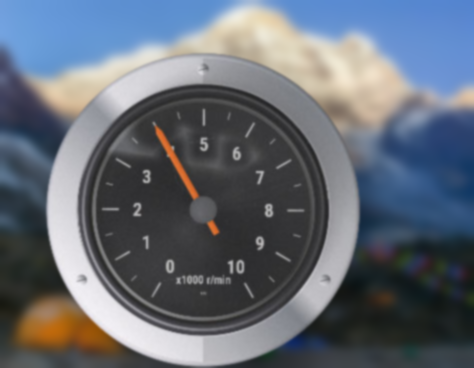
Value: value=4000 unit=rpm
